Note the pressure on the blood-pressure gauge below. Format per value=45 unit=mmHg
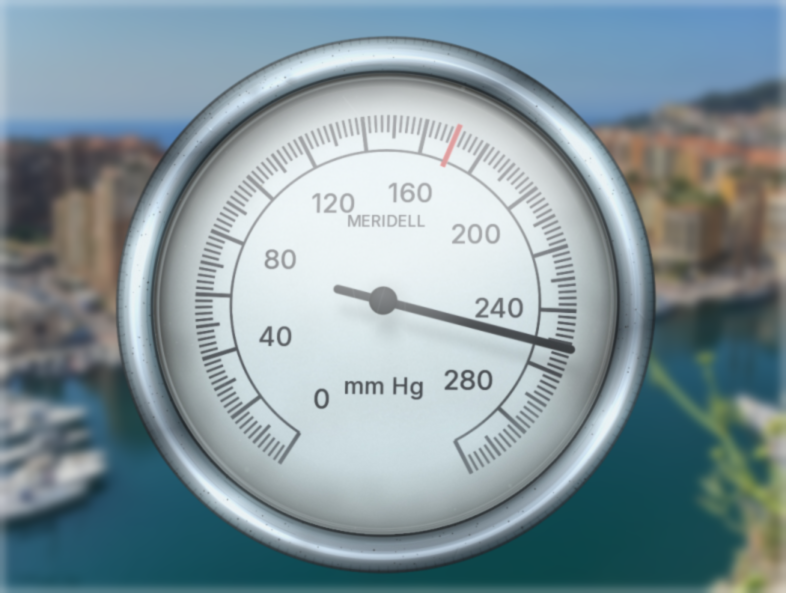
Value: value=252 unit=mmHg
